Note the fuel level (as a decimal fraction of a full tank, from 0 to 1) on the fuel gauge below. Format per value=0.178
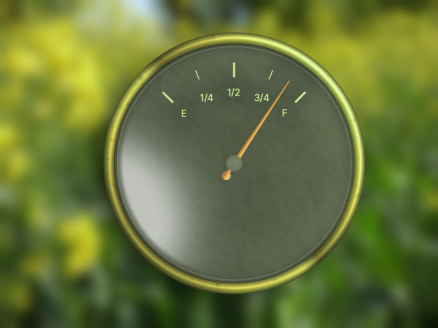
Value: value=0.875
